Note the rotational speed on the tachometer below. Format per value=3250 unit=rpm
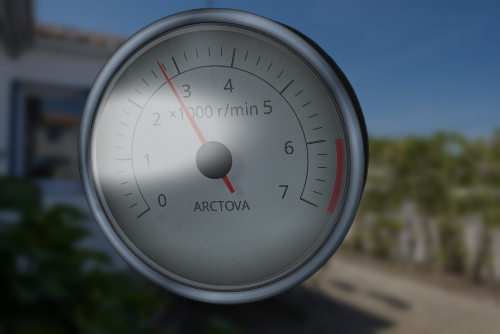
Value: value=2800 unit=rpm
